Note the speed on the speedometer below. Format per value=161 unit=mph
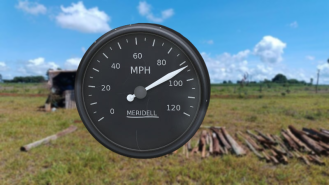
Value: value=92.5 unit=mph
